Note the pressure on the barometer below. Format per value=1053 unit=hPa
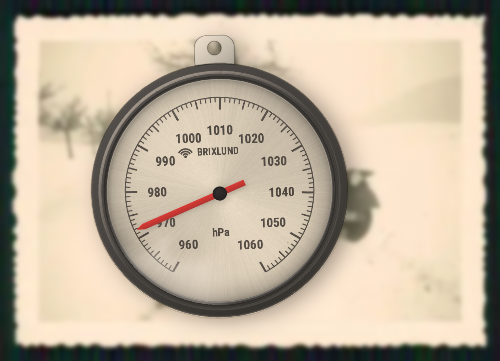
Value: value=972 unit=hPa
